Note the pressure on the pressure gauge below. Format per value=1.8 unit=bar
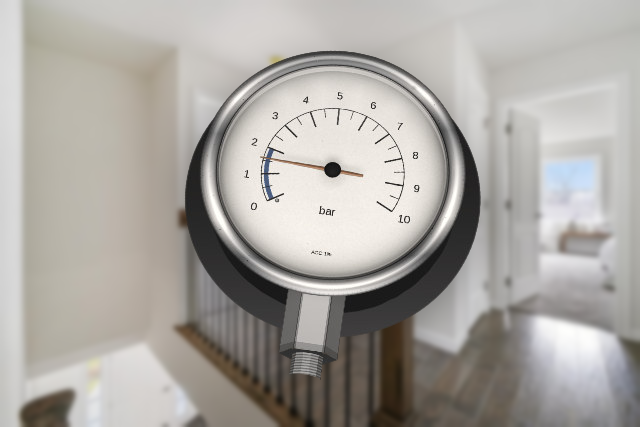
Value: value=1.5 unit=bar
